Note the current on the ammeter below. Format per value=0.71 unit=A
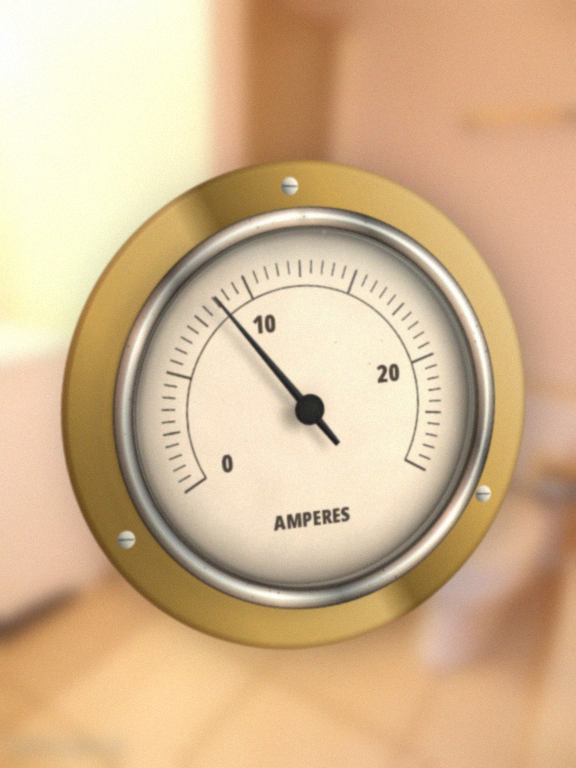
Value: value=8.5 unit=A
